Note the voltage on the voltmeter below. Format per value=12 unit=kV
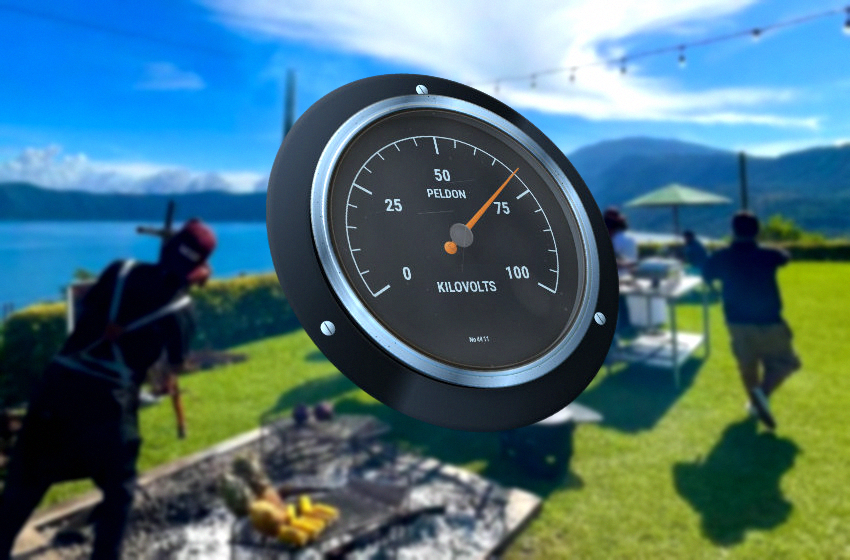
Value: value=70 unit=kV
